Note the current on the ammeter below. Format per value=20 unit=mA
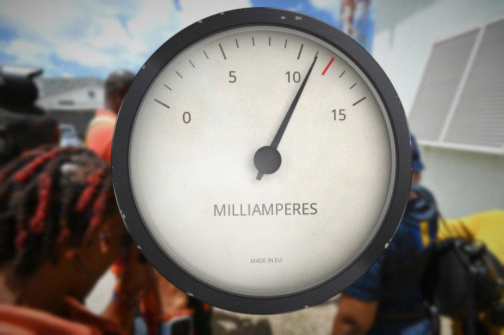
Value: value=11 unit=mA
